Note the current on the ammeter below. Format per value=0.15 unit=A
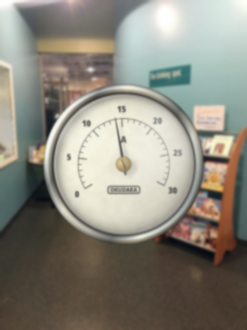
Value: value=14 unit=A
